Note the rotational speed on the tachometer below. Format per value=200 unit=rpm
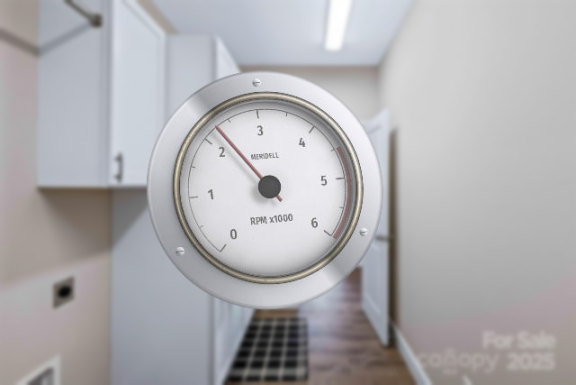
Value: value=2250 unit=rpm
